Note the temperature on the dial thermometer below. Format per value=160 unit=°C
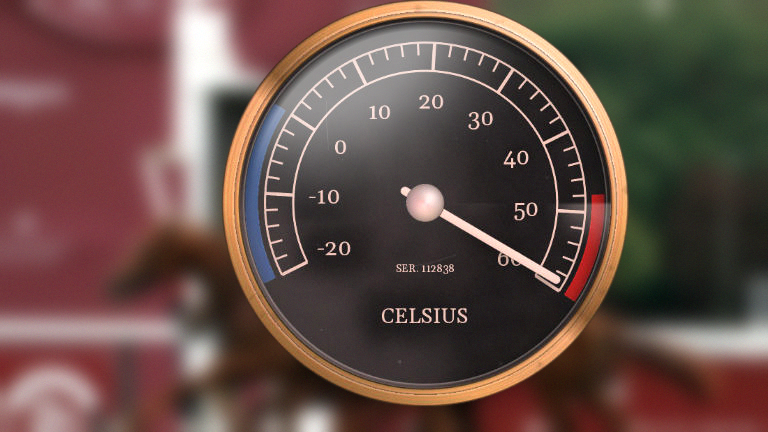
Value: value=59 unit=°C
